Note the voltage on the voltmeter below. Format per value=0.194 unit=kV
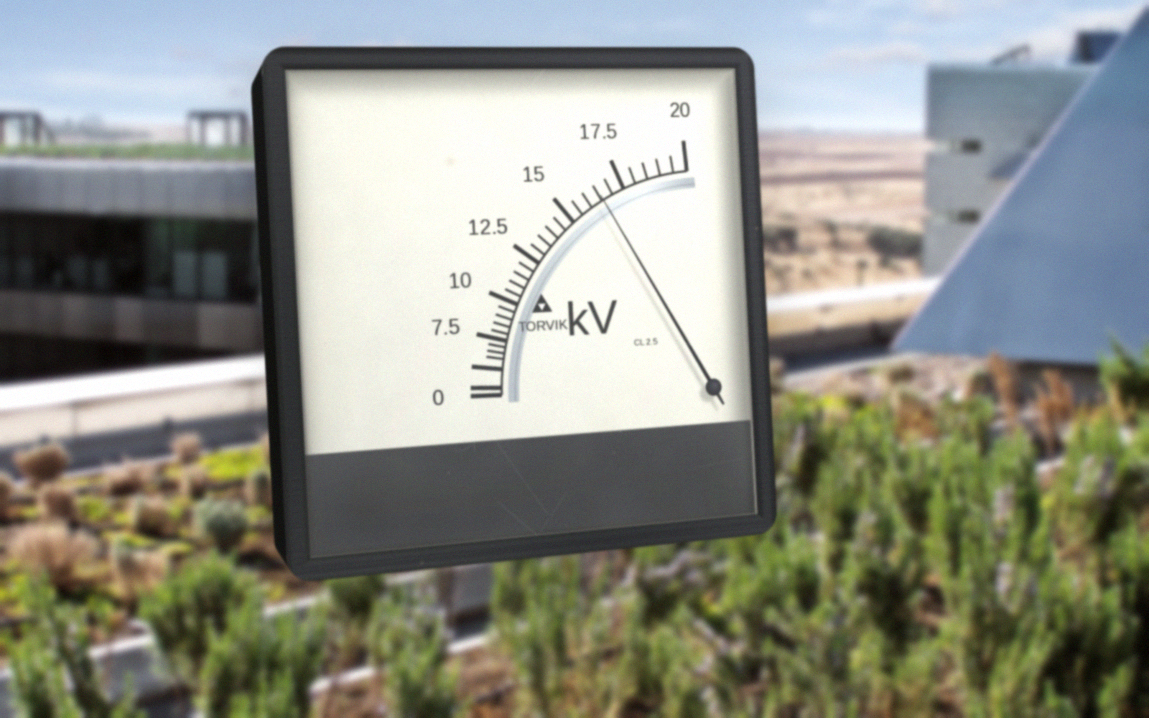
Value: value=16.5 unit=kV
